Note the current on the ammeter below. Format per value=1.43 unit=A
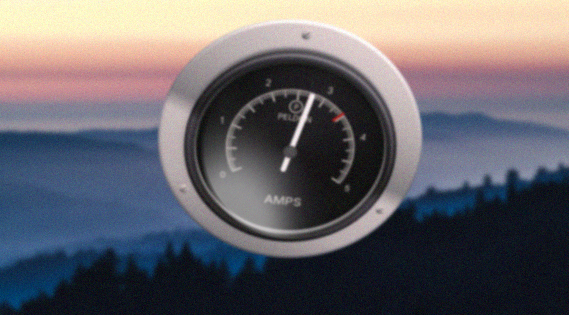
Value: value=2.75 unit=A
